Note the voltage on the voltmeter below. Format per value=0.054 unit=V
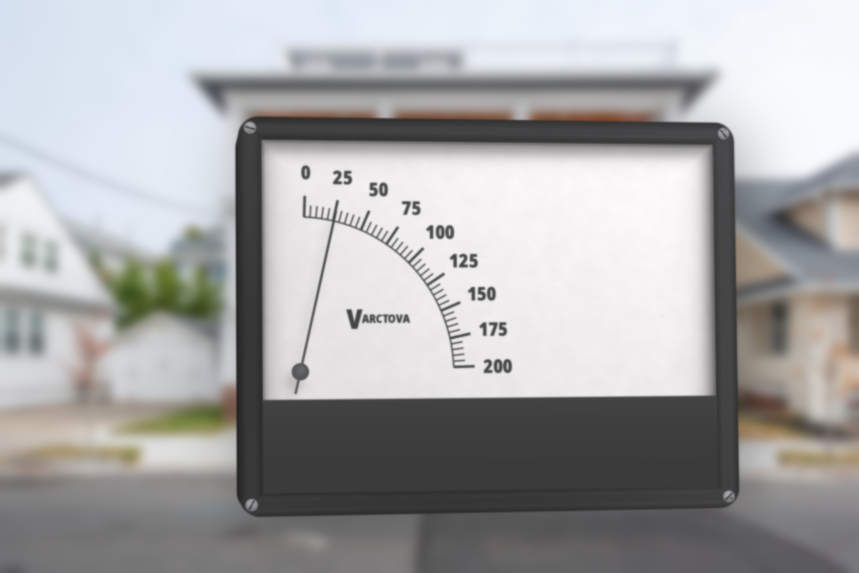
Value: value=25 unit=V
